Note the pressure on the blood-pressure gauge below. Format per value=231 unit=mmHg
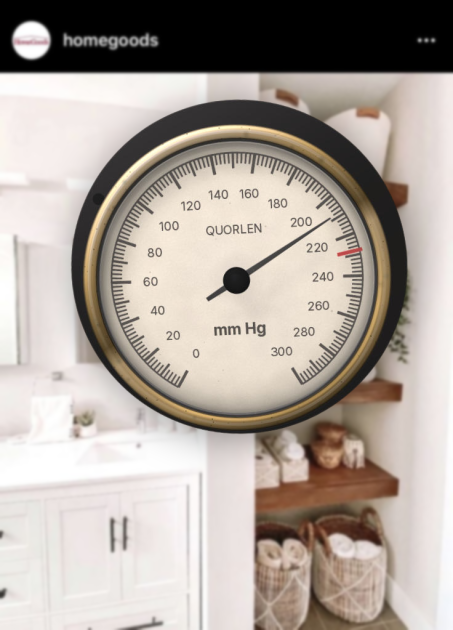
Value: value=208 unit=mmHg
